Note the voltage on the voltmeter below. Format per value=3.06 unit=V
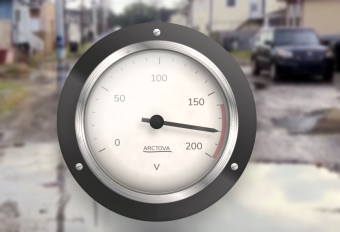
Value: value=180 unit=V
